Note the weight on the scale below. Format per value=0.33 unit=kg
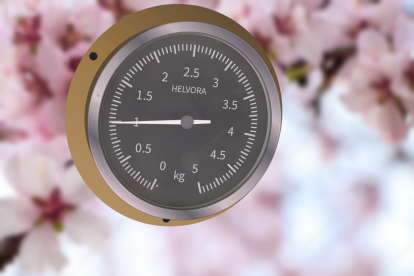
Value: value=1 unit=kg
